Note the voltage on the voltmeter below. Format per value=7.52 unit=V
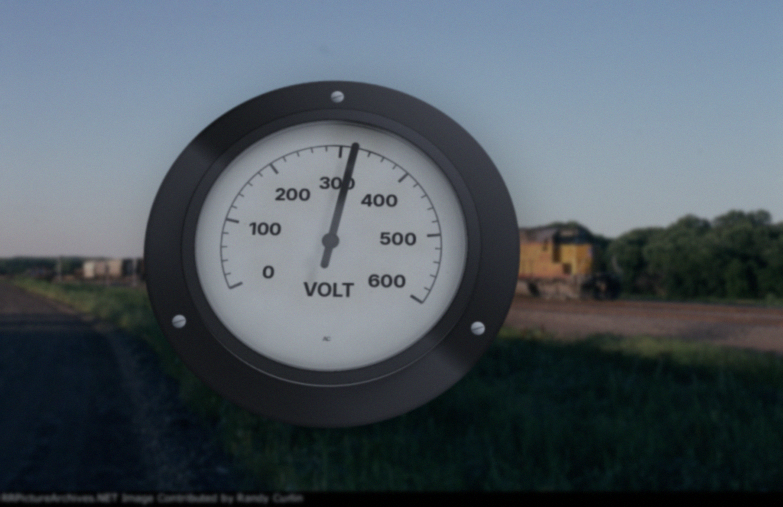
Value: value=320 unit=V
